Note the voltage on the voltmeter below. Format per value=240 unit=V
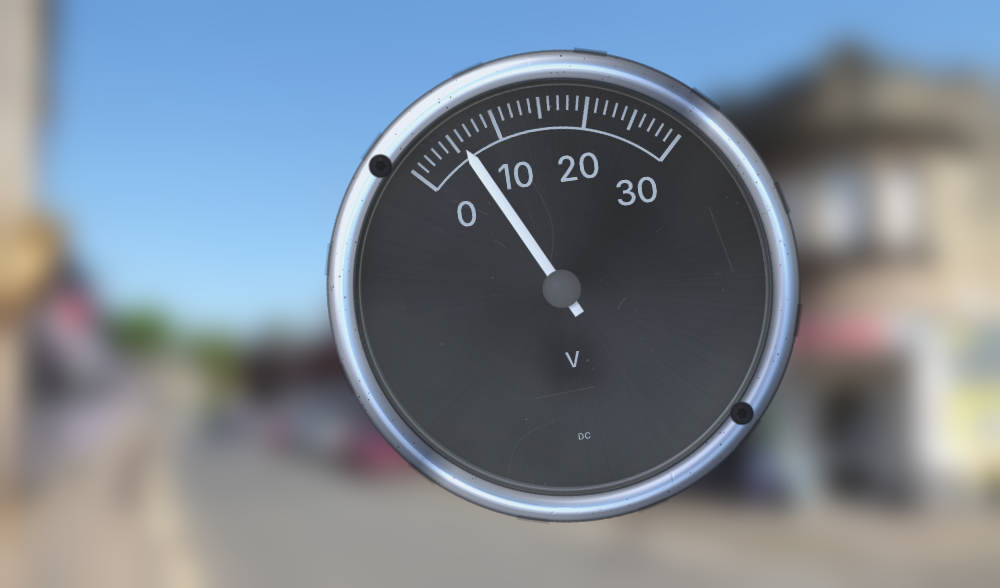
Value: value=6 unit=V
